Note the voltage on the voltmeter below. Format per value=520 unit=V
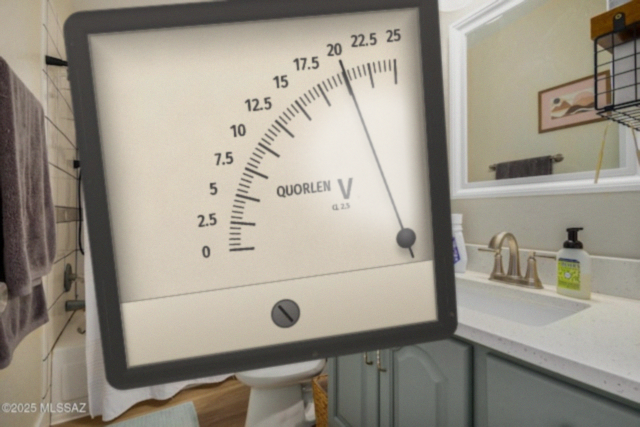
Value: value=20 unit=V
